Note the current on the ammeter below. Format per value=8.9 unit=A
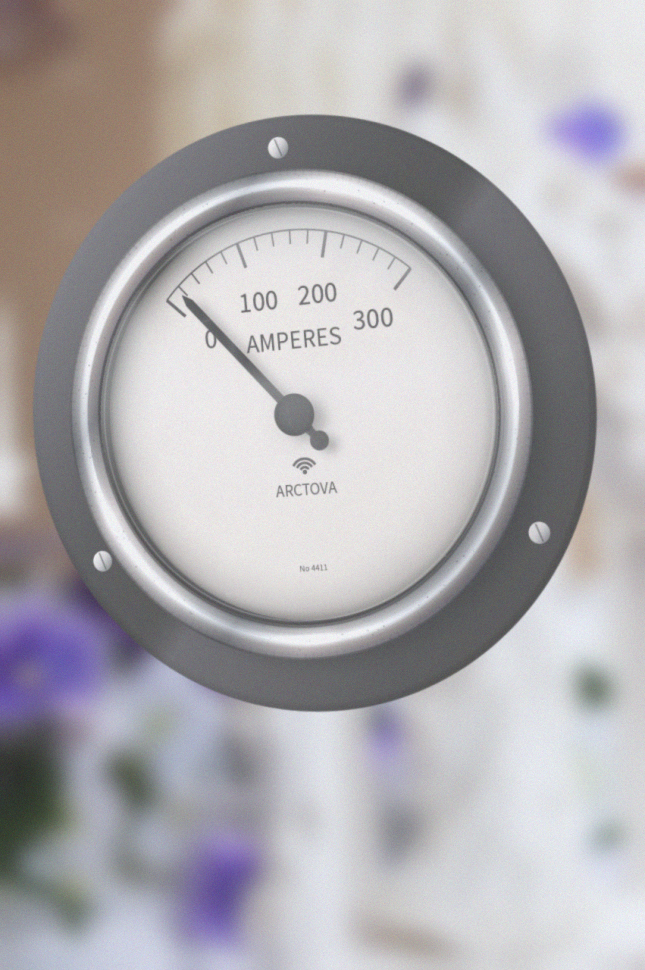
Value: value=20 unit=A
